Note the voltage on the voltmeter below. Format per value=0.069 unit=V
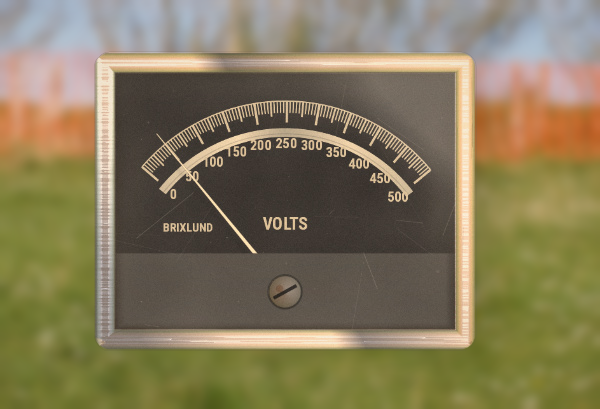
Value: value=50 unit=V
